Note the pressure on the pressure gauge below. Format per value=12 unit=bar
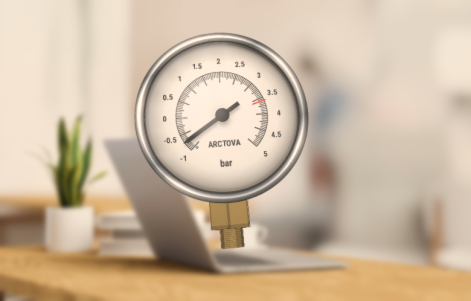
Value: value=-0.75 unit=bar
